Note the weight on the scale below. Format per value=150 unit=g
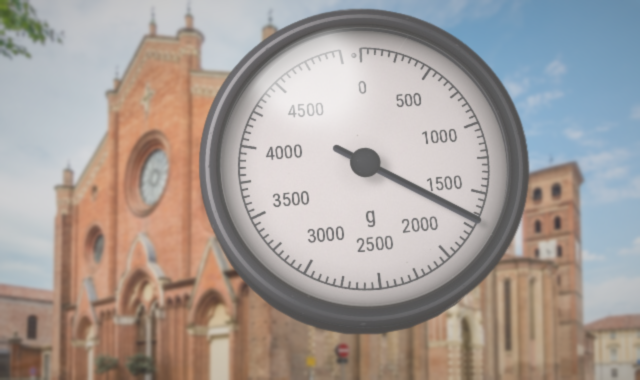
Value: value=1700 unit=g
